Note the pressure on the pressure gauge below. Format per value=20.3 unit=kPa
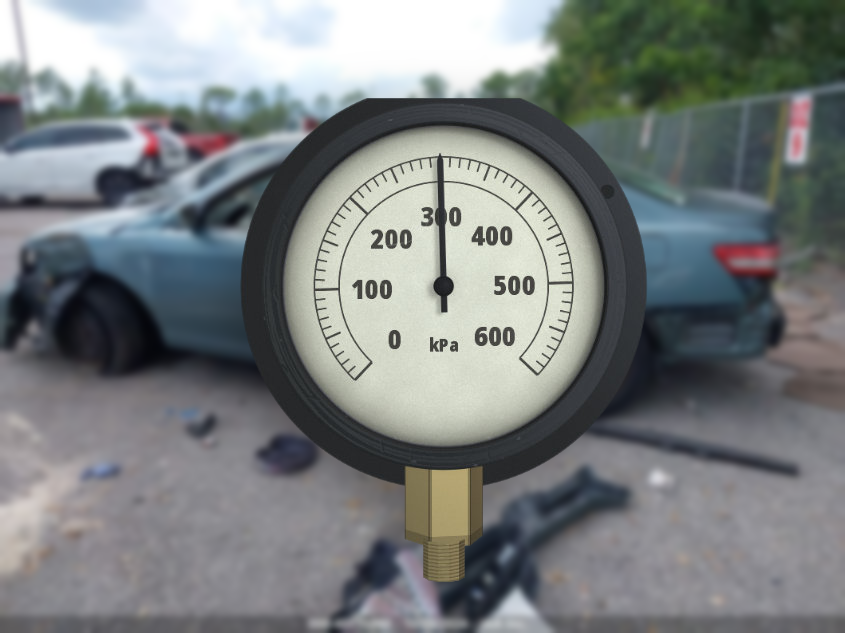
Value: value=300 unit=kPa
